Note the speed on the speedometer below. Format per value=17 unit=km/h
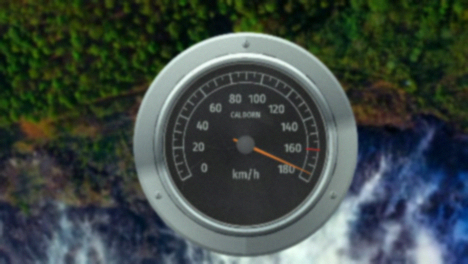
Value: value=175 unit=km/h
